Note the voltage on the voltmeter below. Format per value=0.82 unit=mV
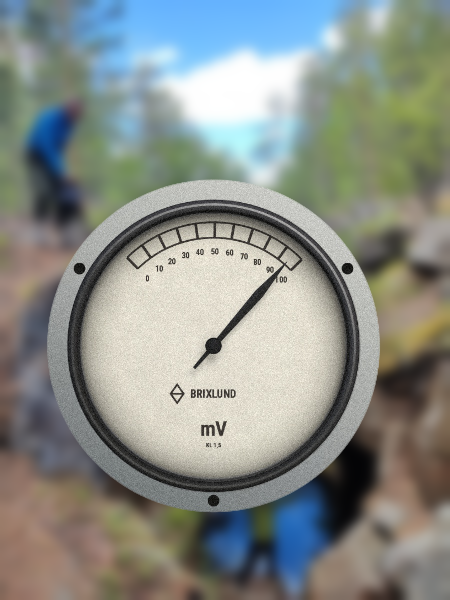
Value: value=95 unit=mV
